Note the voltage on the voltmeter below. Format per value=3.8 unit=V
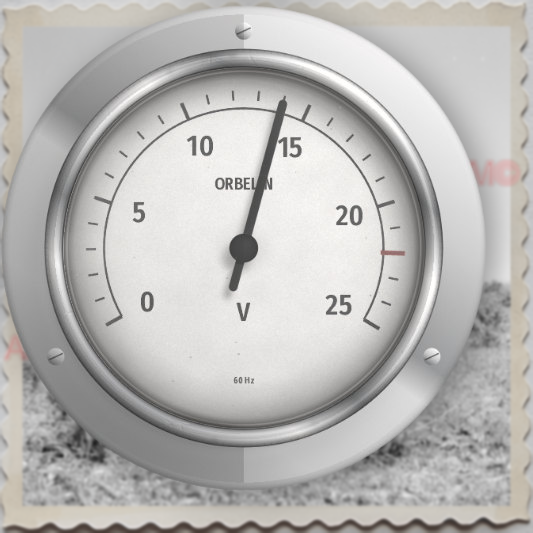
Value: value=14 unit=V
